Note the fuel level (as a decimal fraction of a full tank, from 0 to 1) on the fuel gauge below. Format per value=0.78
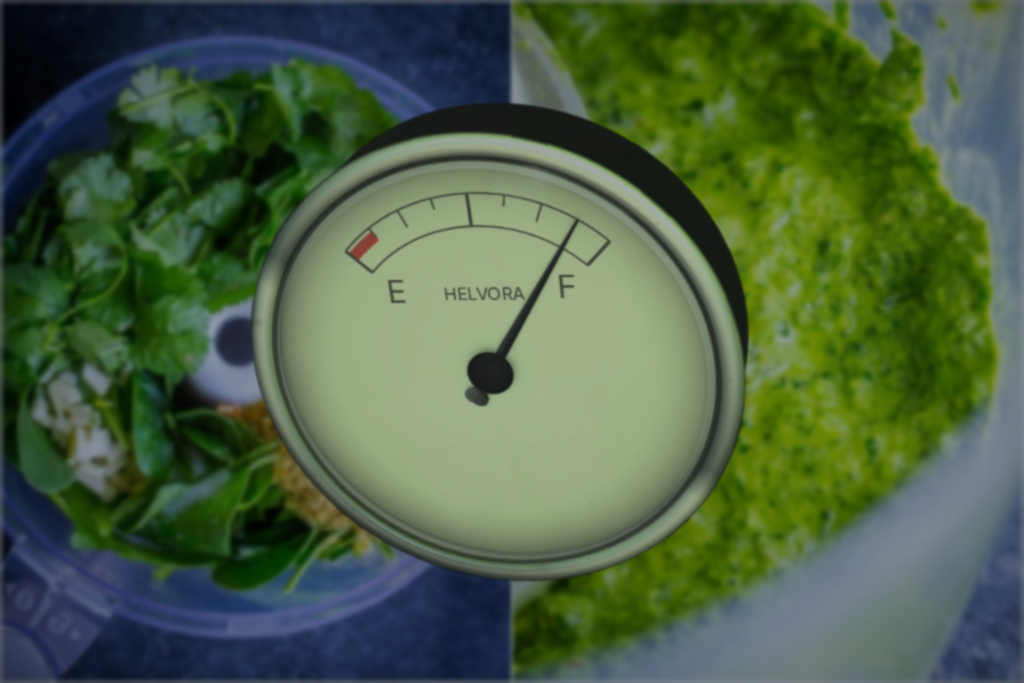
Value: value=0.875
